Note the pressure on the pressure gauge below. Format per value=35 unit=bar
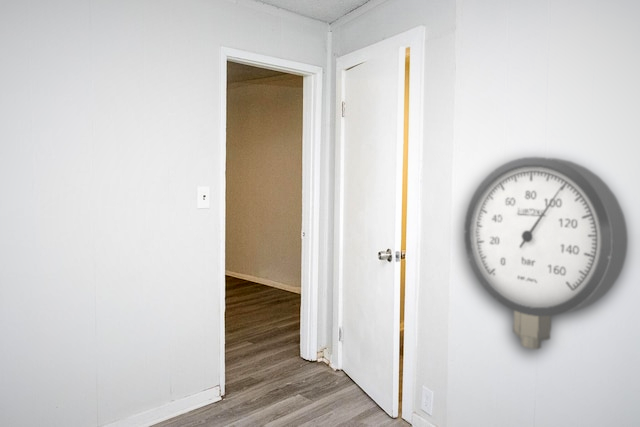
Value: value=100 unit=bar
